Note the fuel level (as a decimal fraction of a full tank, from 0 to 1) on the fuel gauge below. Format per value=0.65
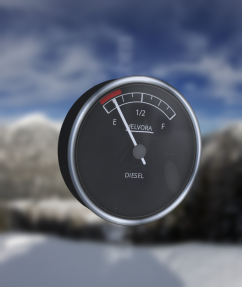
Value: value=0.125
